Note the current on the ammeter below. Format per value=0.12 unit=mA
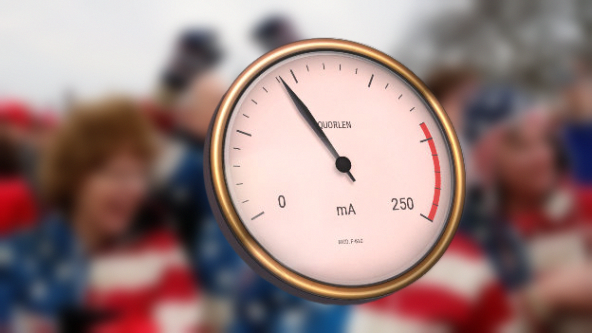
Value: value=90 unit=mA
